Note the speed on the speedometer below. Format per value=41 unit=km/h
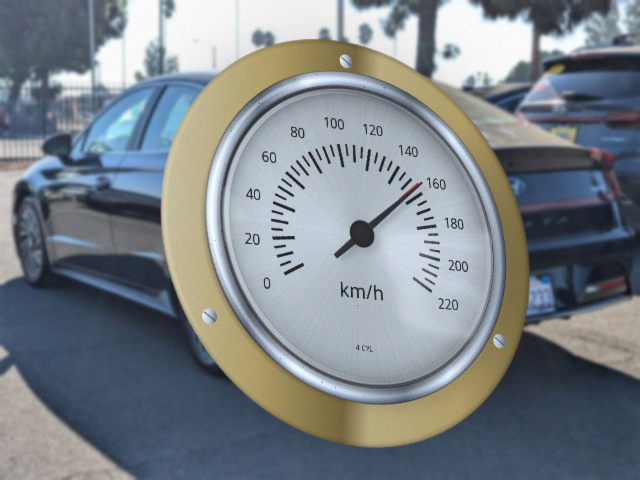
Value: value=155 unit=km/h
